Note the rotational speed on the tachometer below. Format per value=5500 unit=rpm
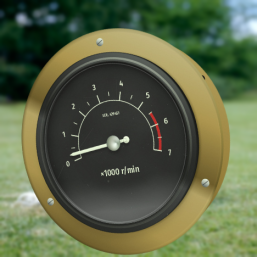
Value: value=250 unit=rpm
